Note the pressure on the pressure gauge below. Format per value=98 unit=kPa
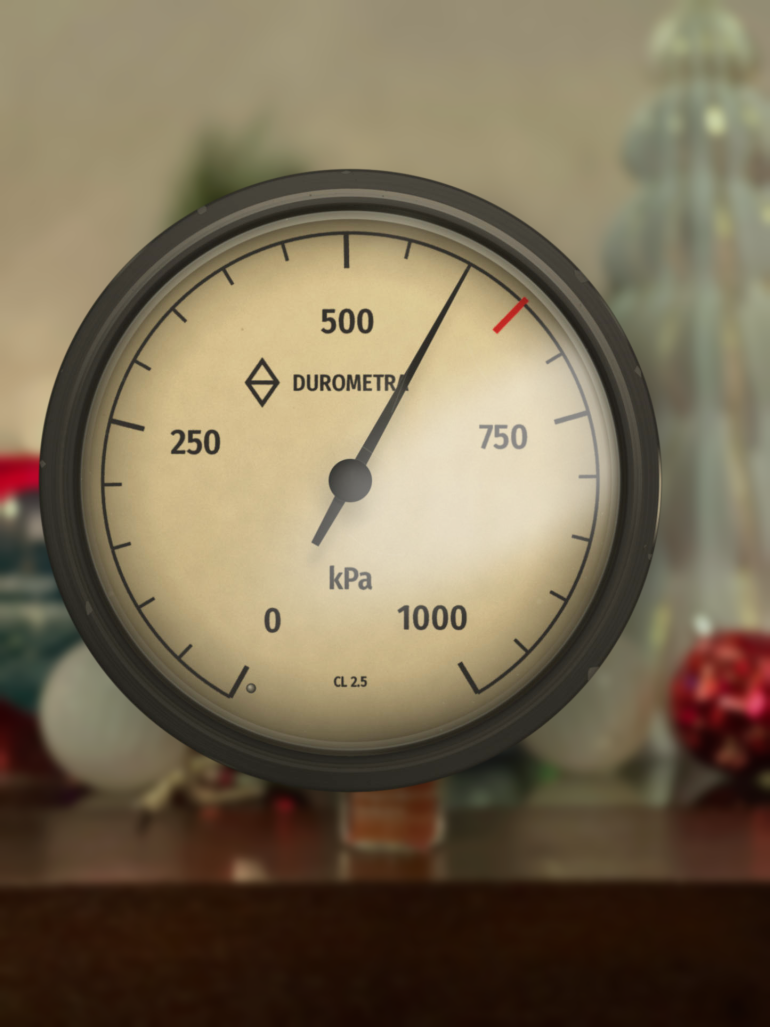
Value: value=600 unit=kPa
